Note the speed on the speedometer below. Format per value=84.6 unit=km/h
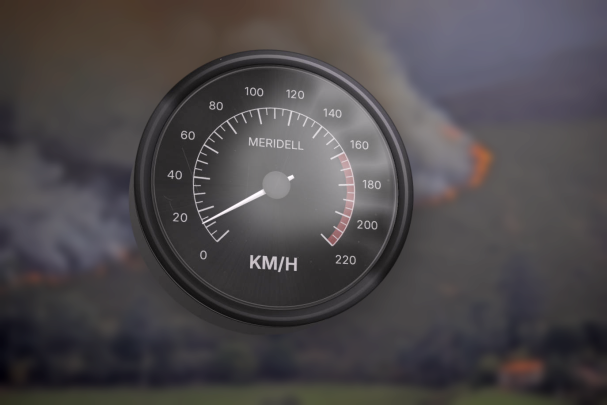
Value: value=12.5 unit=km/h
